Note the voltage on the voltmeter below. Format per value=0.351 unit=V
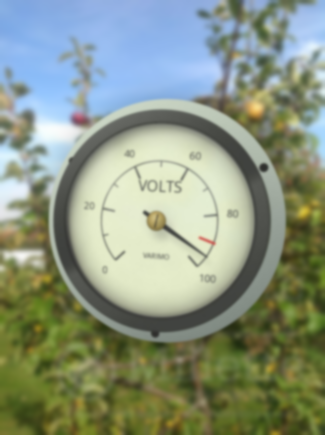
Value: value=95 unit=V
